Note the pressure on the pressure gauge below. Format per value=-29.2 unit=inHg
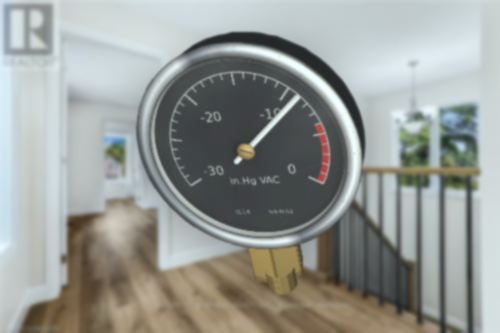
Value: value=-9 unit=inHg
